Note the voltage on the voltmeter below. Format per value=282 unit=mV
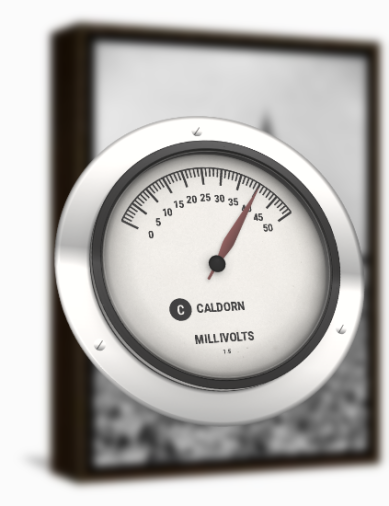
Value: value=40 unit=mV
